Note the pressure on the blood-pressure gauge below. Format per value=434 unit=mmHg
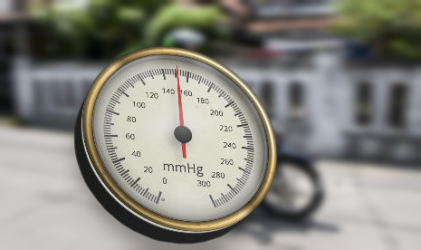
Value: value=150 unit=mmHg
